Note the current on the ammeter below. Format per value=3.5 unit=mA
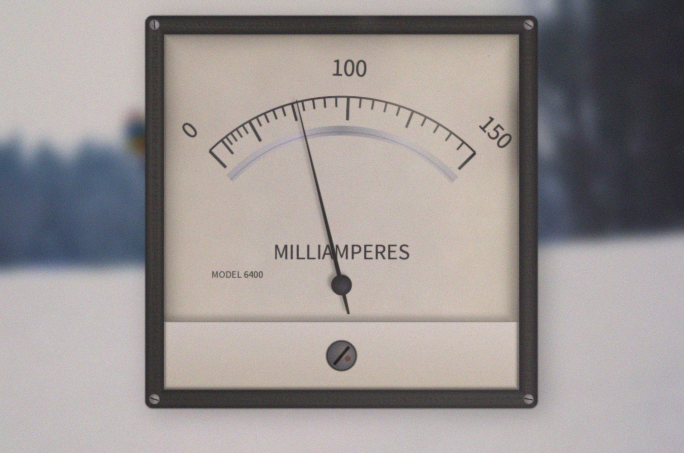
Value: value=77.5 unit=mA
